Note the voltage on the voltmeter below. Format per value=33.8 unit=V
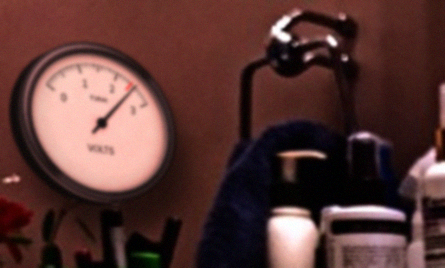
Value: value=2.5 unit=V
